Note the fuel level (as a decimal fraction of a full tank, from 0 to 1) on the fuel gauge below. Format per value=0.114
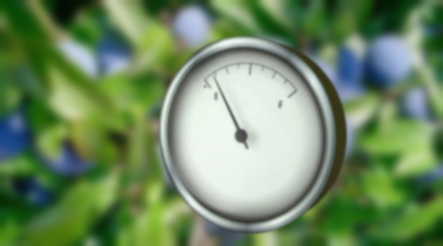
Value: value=0.125
